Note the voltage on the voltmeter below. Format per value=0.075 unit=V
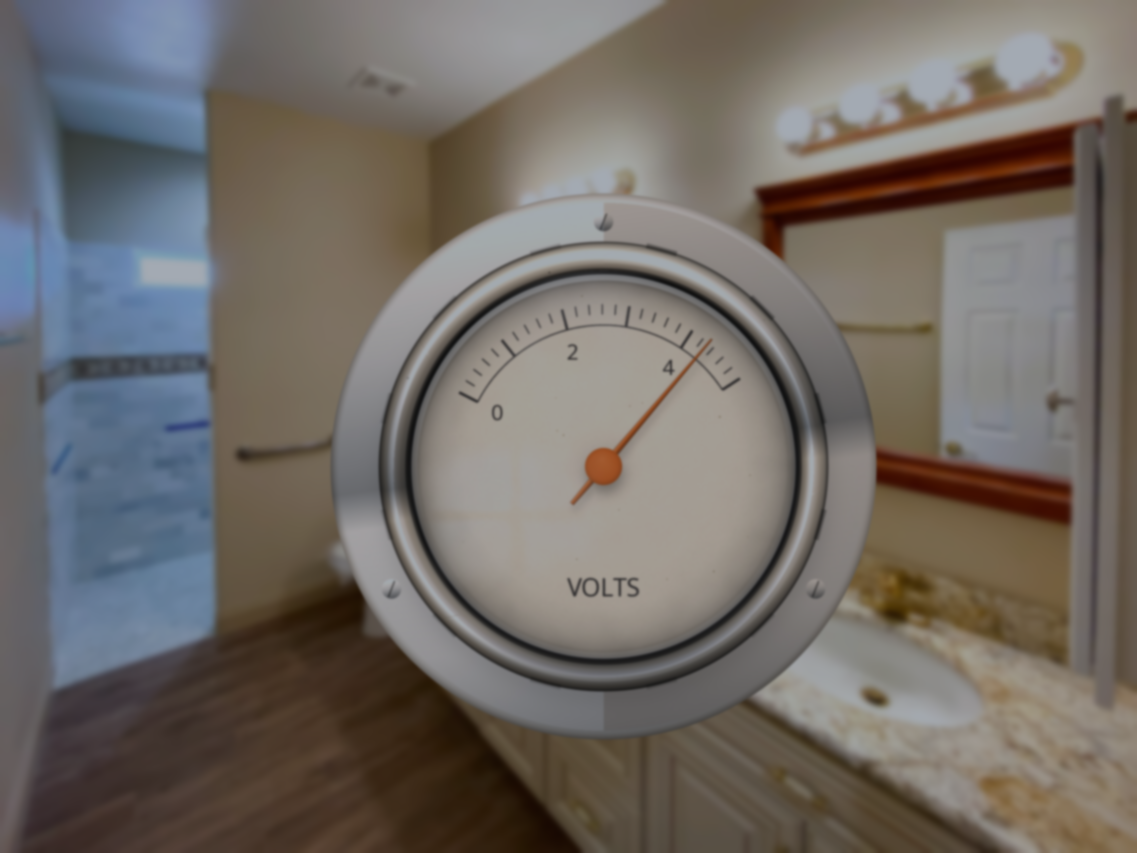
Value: value=4.3 unit=V
